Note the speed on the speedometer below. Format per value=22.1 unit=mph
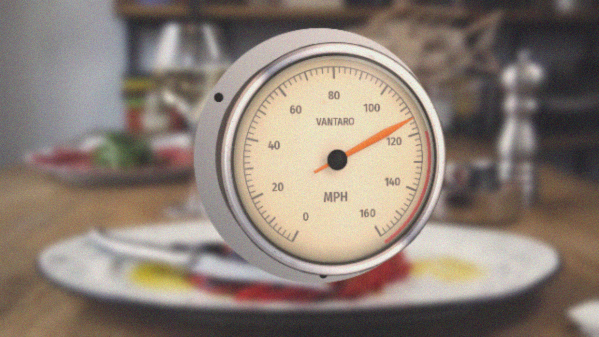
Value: value=114 unit=mph
